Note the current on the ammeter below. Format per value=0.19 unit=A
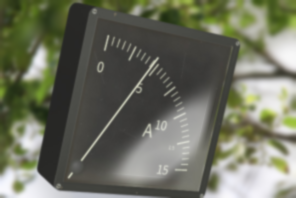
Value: value=4.5 unit=A
